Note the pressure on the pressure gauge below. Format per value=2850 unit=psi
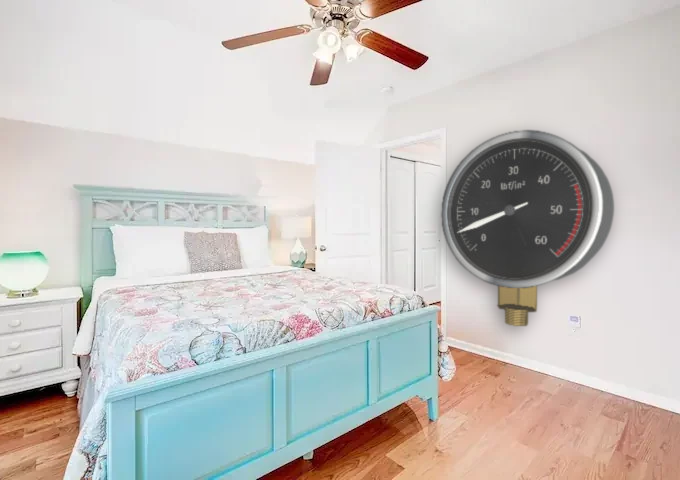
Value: value=5 unit=psi
